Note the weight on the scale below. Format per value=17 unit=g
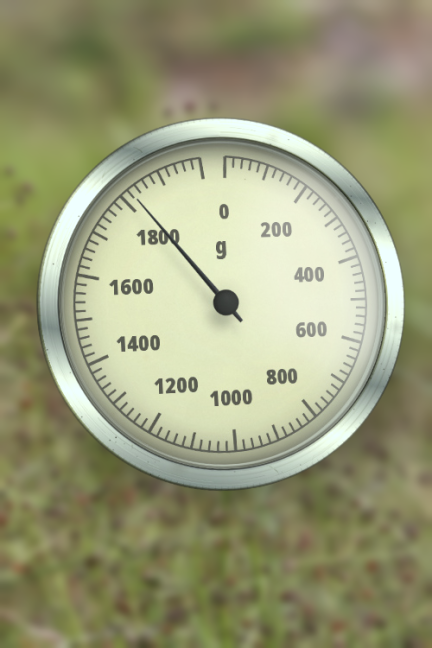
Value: value=1820 unit=g
